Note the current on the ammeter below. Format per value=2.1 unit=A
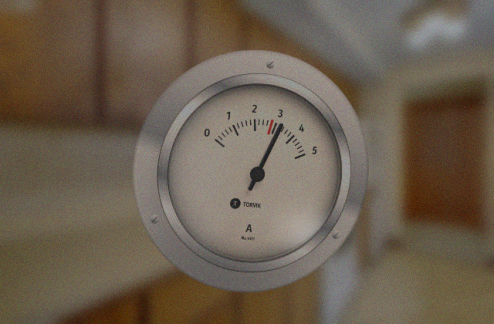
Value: value=3.2 unit=A
